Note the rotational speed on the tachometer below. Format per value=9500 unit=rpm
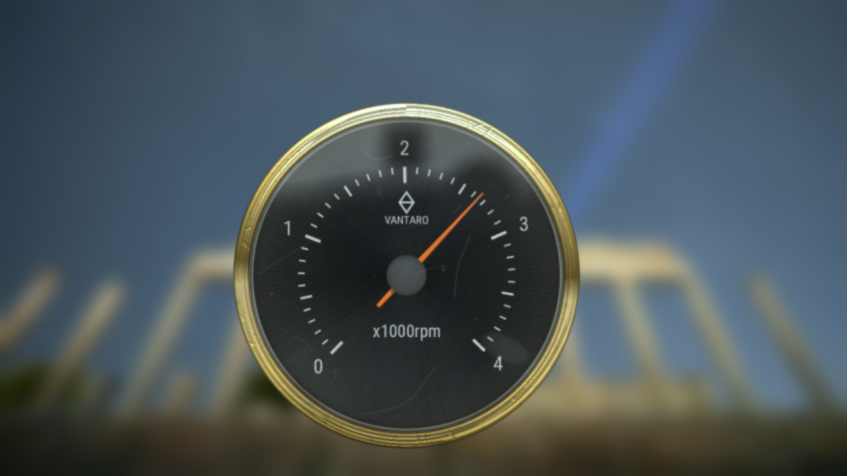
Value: value=2650 unit=rpm
